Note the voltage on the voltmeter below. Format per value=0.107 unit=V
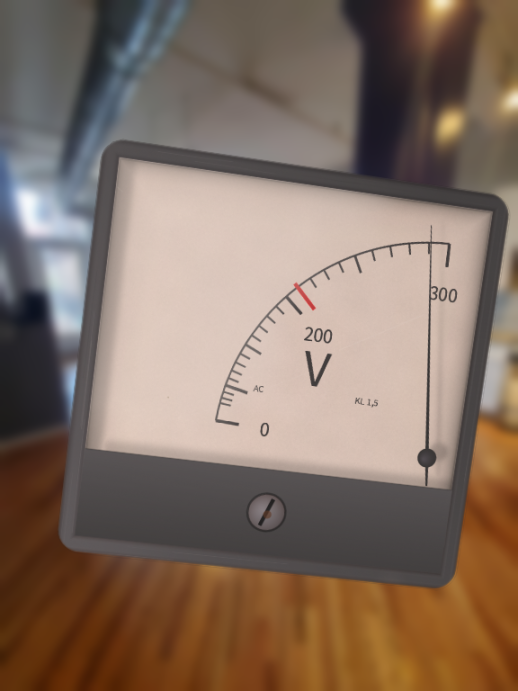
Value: value=290 unit=V
